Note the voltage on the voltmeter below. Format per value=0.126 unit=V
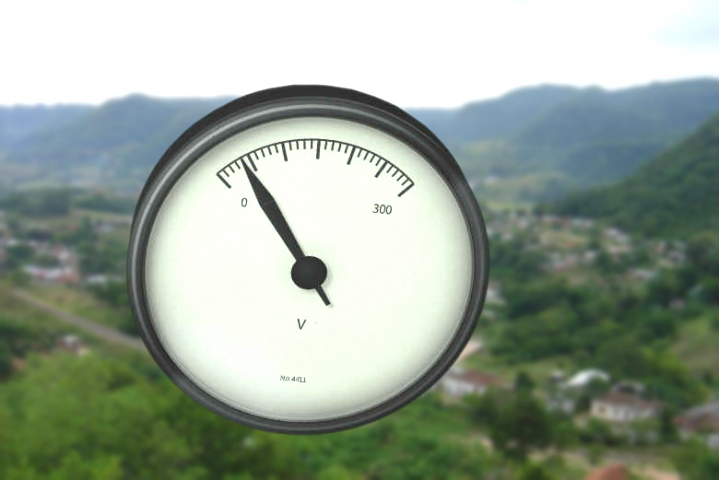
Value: value=40 unit=V
